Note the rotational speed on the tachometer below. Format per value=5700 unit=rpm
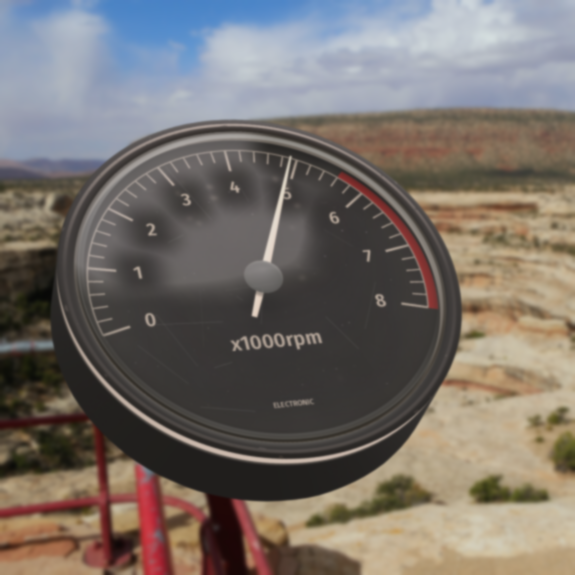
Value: value=4900 unit=rpm
